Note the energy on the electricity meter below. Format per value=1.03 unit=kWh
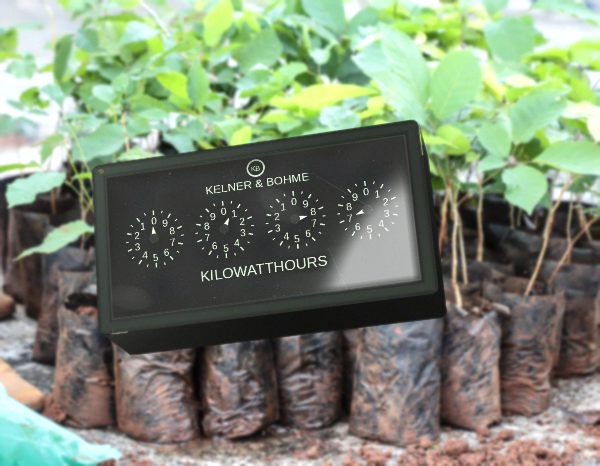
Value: value=77 unit=kWh
